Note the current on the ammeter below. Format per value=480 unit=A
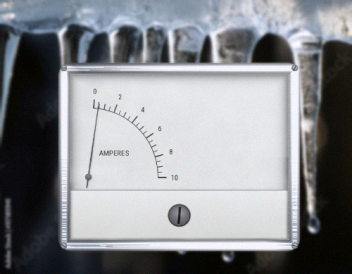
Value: value=0.5 unit=A
